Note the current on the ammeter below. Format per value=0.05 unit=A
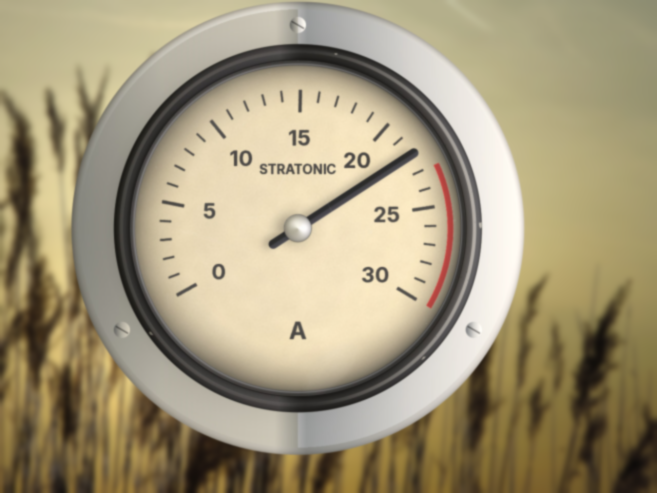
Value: value=22 unit=A
